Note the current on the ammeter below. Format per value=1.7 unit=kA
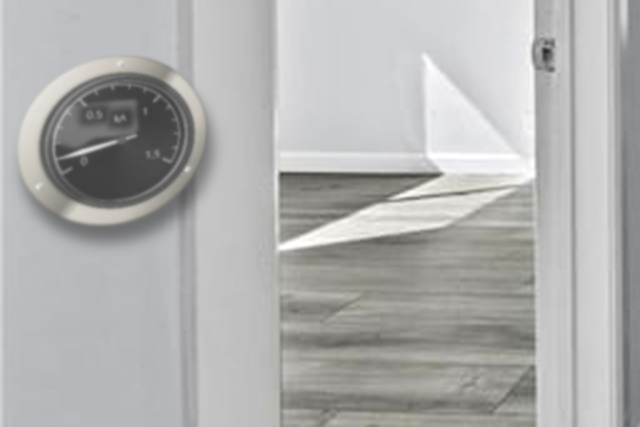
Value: value=0.1 unit=kA
